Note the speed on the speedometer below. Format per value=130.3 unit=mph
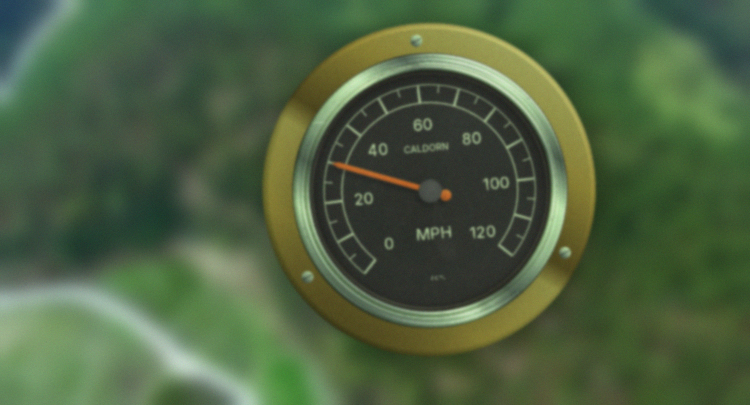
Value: value=30 unit=mph
